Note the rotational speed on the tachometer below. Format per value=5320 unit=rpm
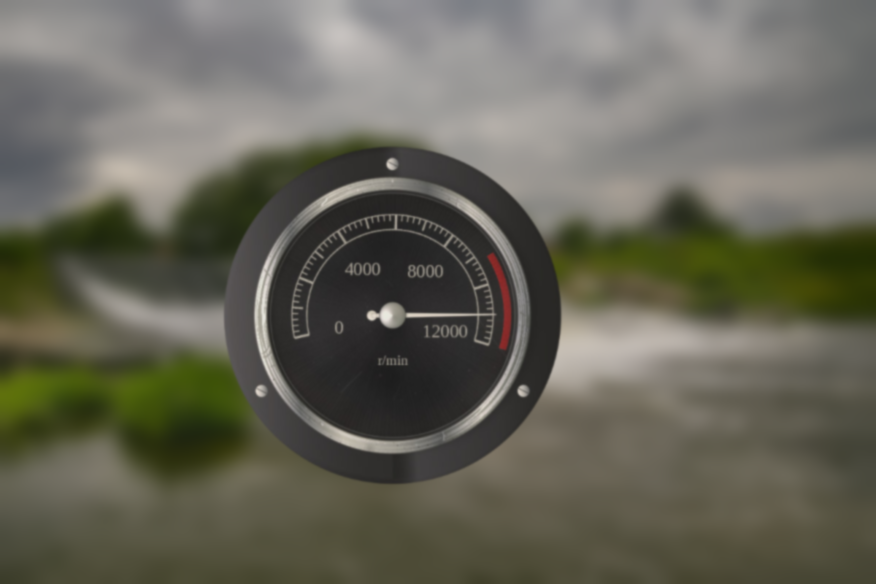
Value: value=11000 unit=rpm
